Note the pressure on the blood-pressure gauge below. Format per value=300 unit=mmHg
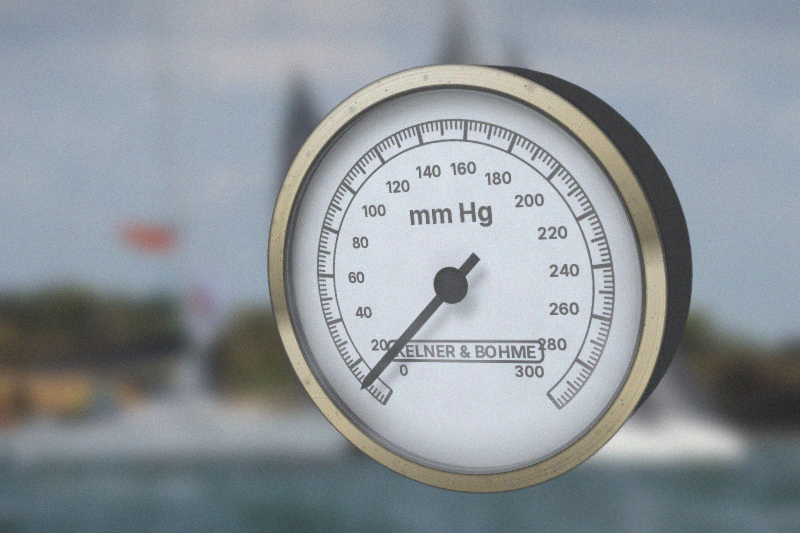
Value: value=10 unit=mmHg
